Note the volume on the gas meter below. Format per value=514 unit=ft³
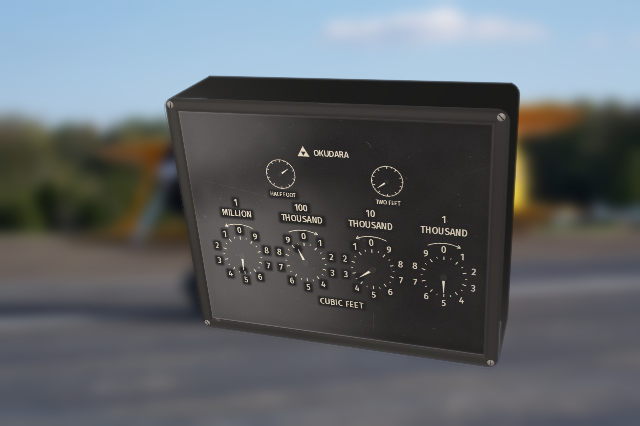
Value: value=493500 unit=ft³
